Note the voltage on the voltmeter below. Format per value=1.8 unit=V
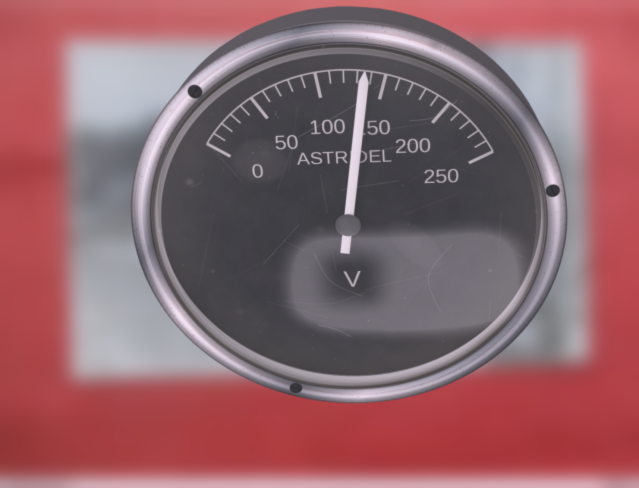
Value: value=135 unit=V
